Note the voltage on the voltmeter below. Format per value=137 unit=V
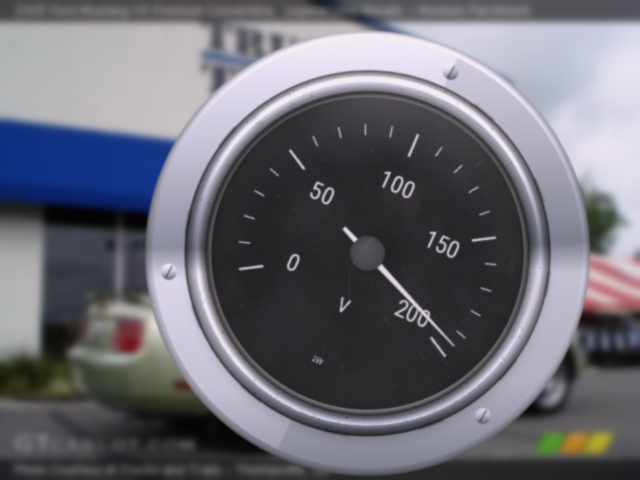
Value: value=195 unit=V
